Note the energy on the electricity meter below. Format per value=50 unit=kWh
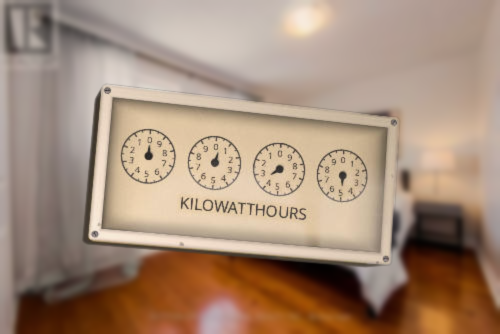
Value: value=35 unit=kWh
